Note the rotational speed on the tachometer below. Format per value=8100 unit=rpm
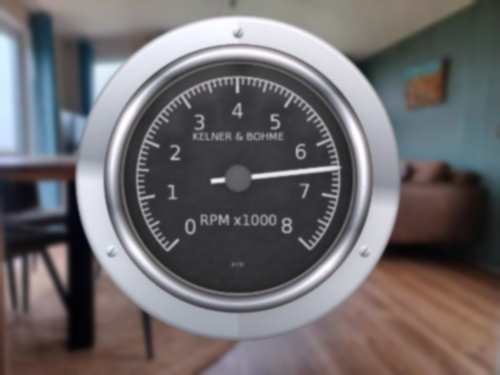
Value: value=6500 unit=rpm
